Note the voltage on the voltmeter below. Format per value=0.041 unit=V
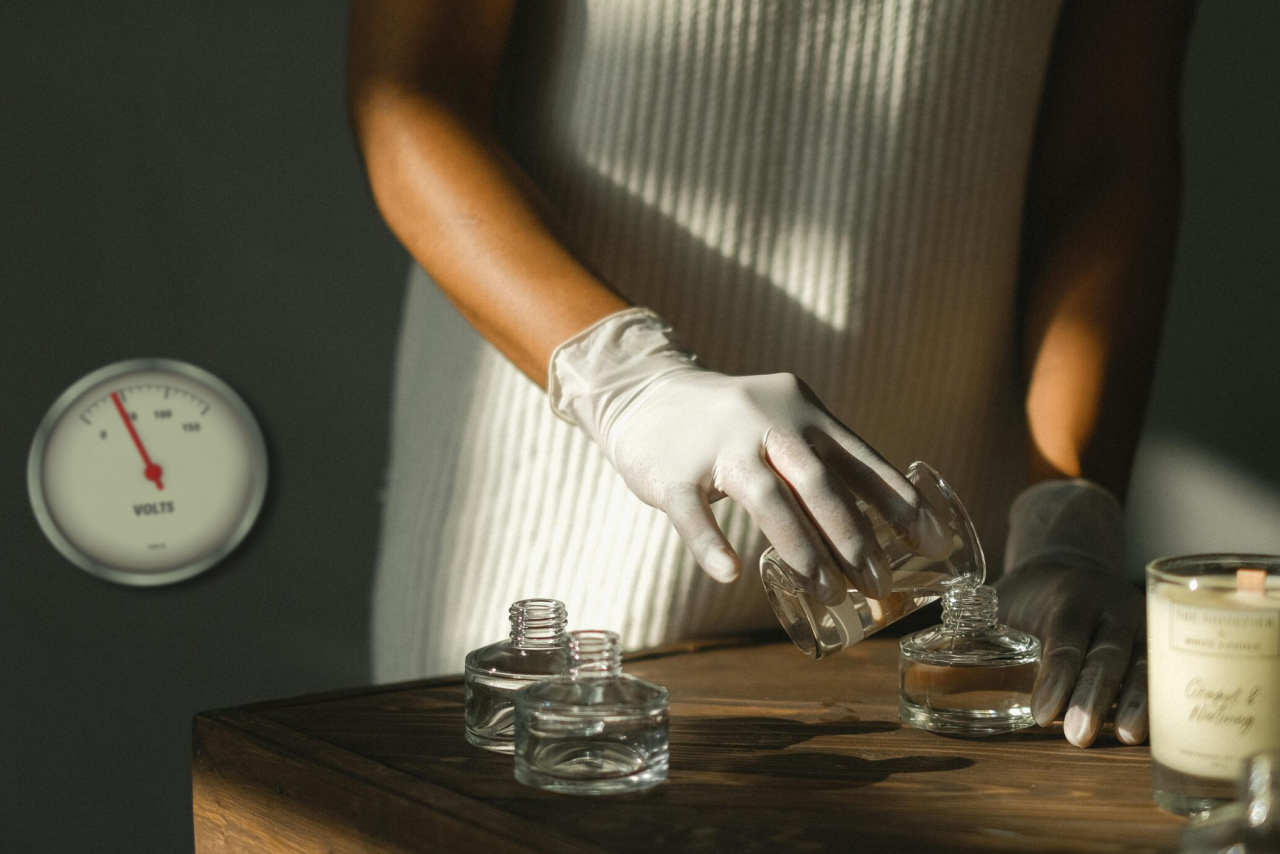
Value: value=40 unit=V
